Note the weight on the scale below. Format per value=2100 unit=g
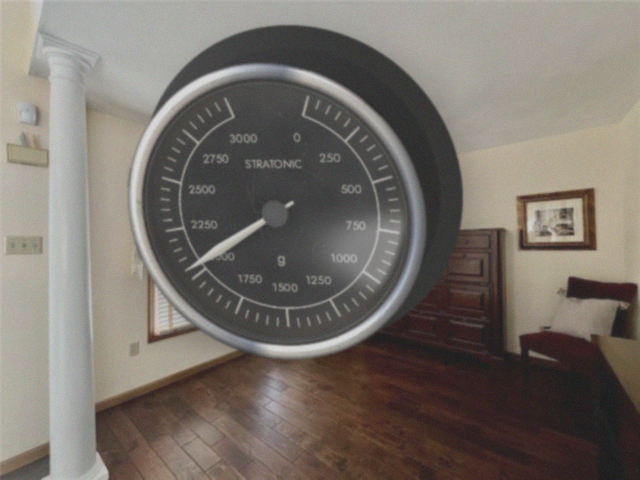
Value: value=2050 unit=g
